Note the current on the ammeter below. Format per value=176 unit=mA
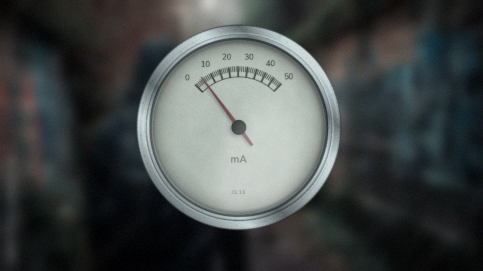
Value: value=5 unit=mA
